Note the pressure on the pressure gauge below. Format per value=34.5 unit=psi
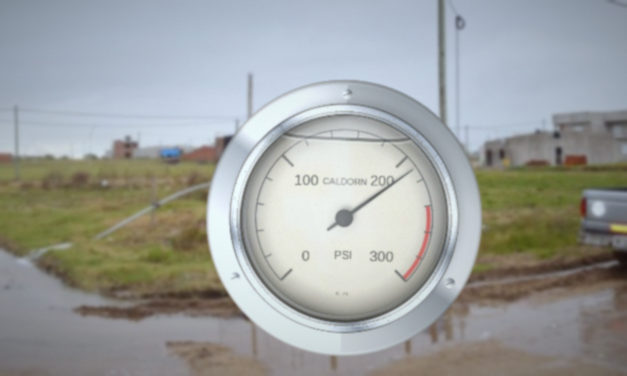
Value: value=210 unit=psi
